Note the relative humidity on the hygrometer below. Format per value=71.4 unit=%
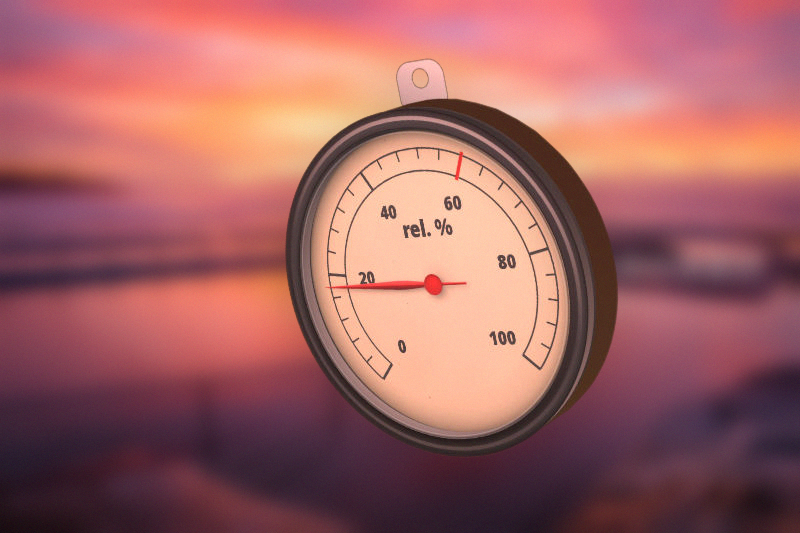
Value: value=18 unit=%
